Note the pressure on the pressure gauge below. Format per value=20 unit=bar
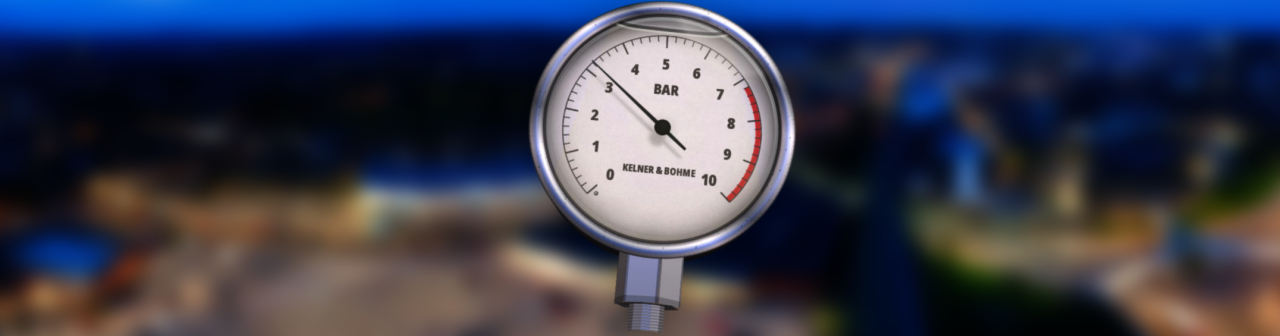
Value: value=3.2 unit=bar
